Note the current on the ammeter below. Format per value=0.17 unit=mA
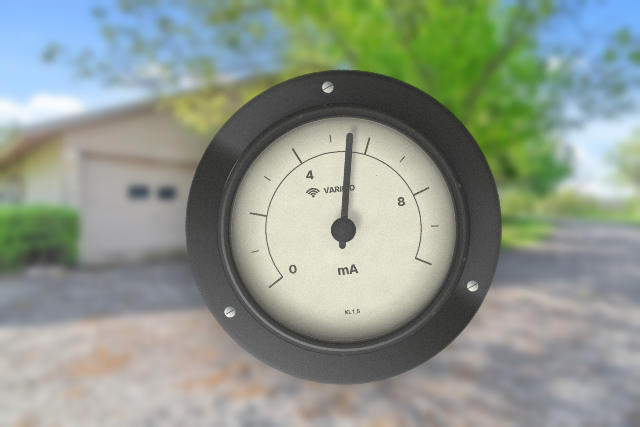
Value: value=5.5 unit=mA
